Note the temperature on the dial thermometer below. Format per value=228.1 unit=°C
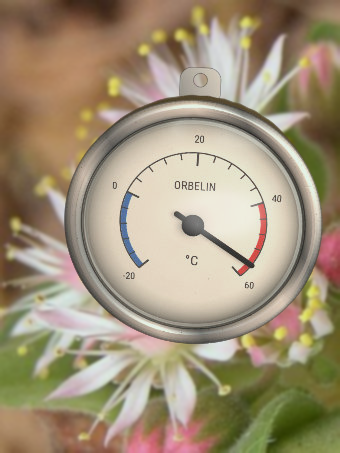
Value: value=56 unit=°C
